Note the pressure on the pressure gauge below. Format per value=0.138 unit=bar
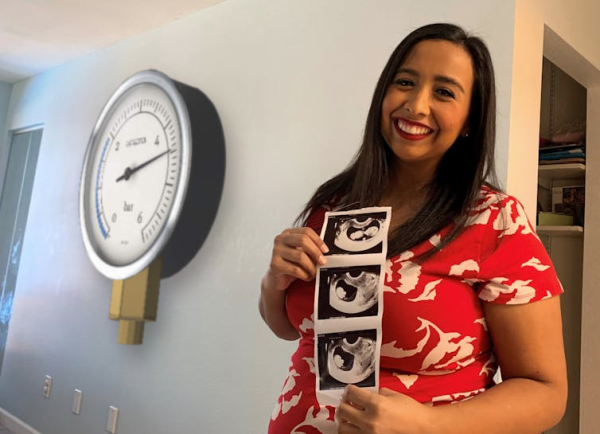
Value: value=4.5 unit=bar
